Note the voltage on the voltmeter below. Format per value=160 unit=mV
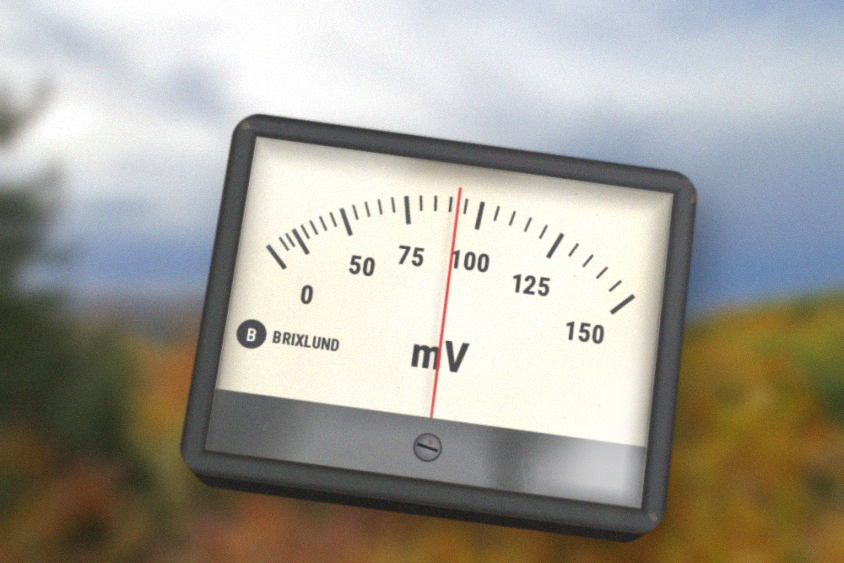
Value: value=92.5 unit=mV
